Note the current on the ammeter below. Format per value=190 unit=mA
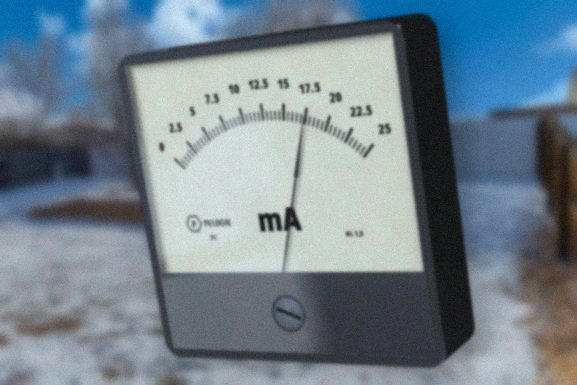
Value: value=17.5 unit=mA
